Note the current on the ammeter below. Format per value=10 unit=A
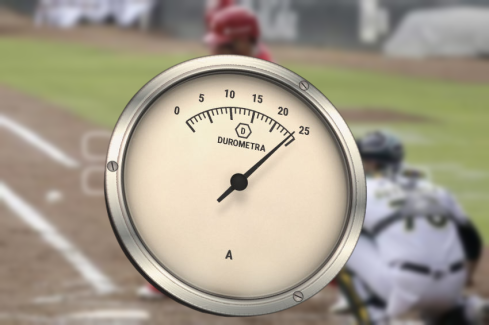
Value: value=24 unit=A
